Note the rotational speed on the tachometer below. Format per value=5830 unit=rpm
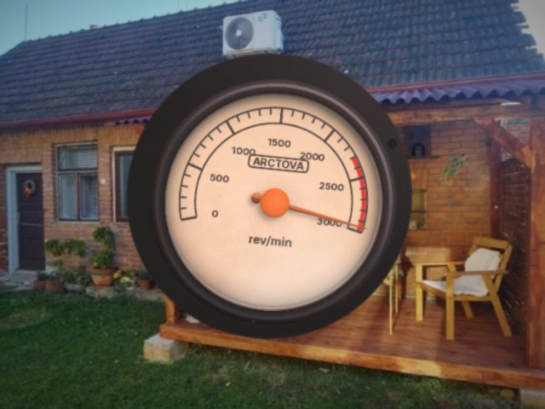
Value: value=2950 unit=rpm
